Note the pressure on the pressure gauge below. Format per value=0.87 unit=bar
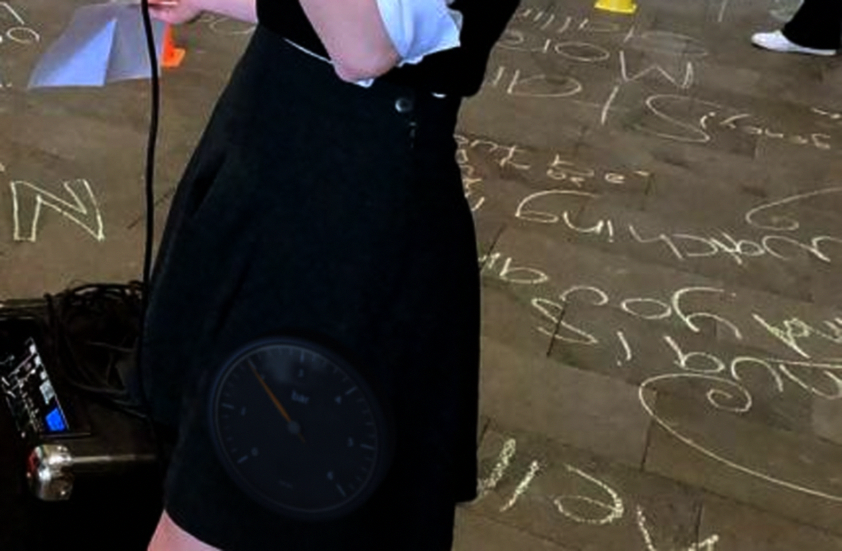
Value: value=2 unit=bar
